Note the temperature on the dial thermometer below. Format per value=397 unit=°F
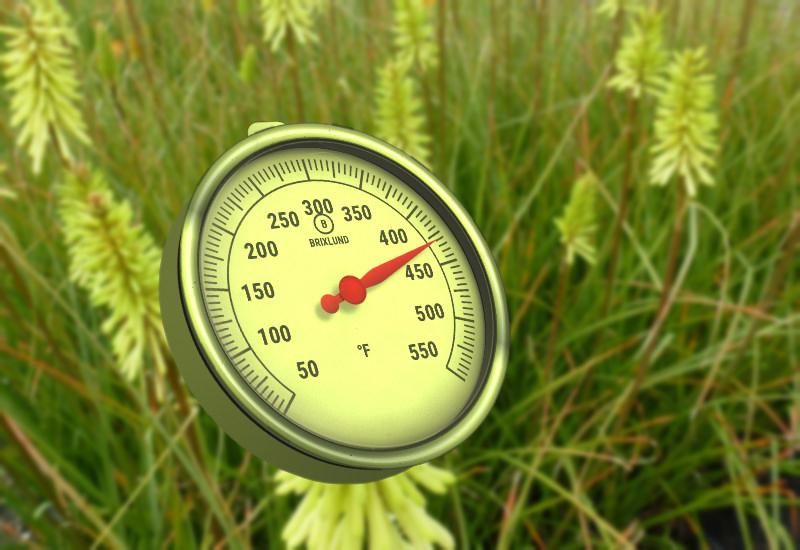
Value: value=430 unit=°F
